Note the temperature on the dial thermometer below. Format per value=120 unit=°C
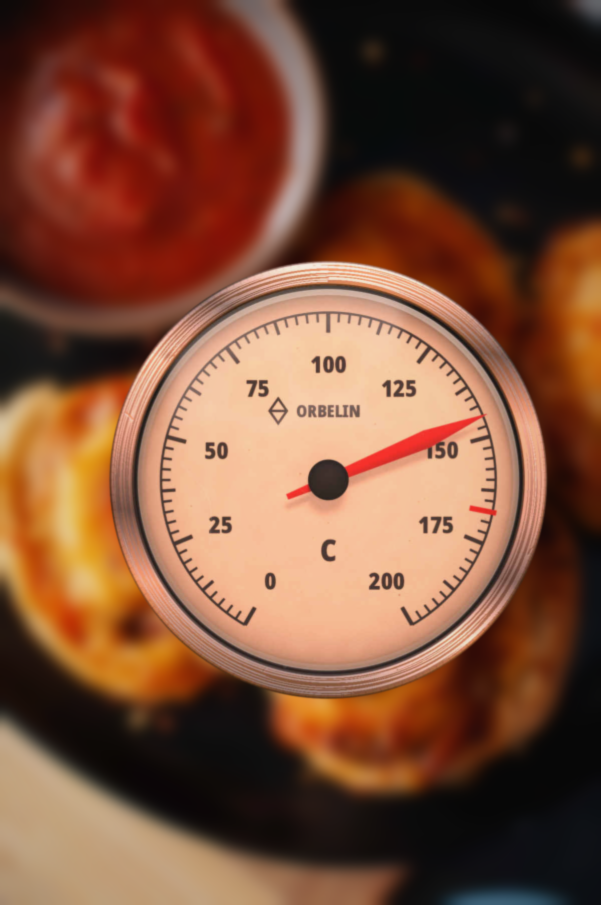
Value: value=145 unit=°C
